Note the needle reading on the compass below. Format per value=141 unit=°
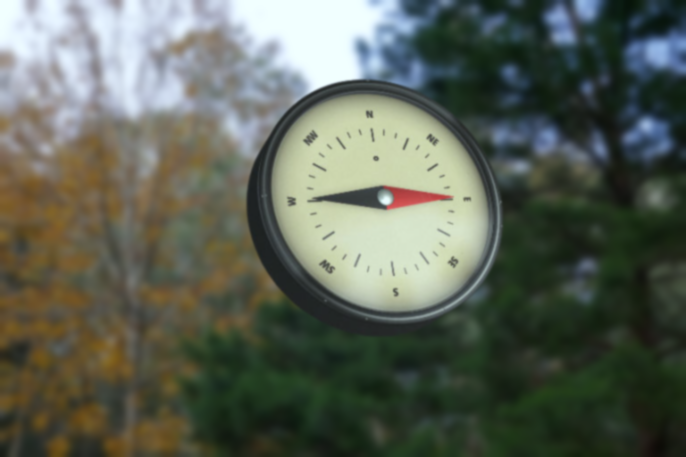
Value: value=90 unit=°
